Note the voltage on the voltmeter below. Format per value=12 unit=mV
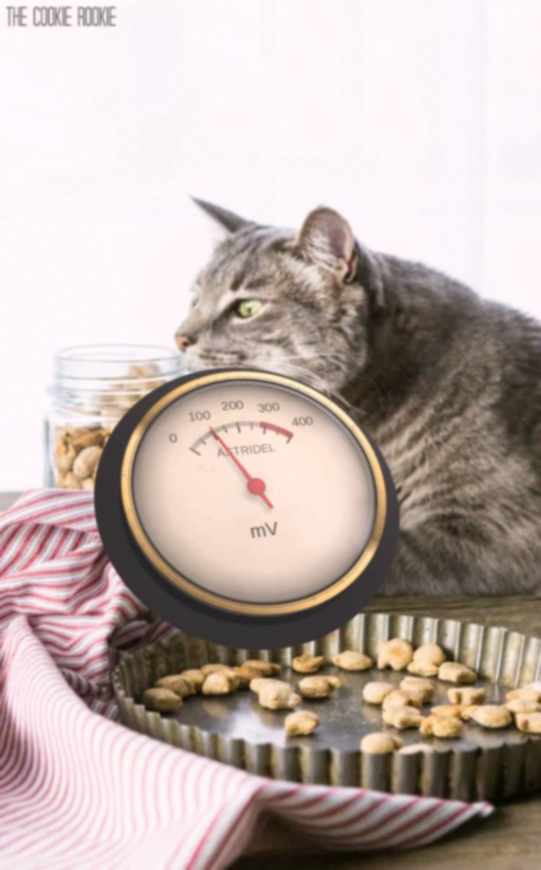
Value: value=100 unit=mV
